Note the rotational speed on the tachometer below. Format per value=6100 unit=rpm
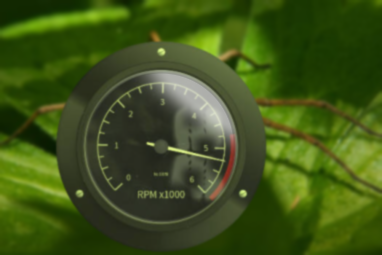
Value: value=5250 unit=rpm
